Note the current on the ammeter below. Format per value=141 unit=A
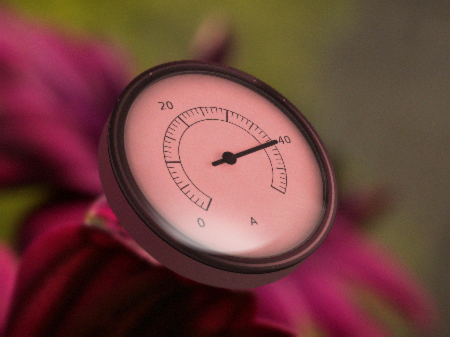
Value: value=40 unit=A
